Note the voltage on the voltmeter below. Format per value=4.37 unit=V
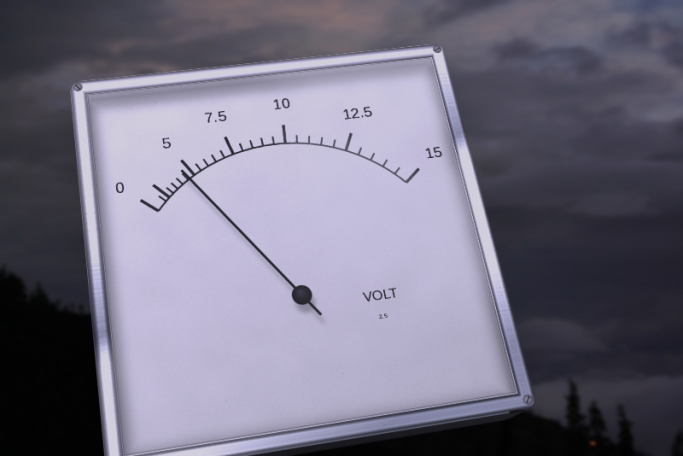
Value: value=4.5 unit=V
